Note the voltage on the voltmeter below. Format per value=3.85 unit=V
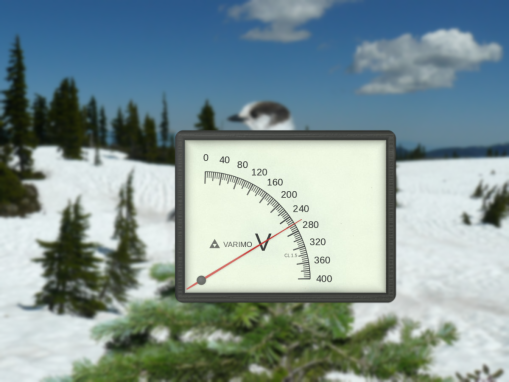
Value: value=260 unit=V
